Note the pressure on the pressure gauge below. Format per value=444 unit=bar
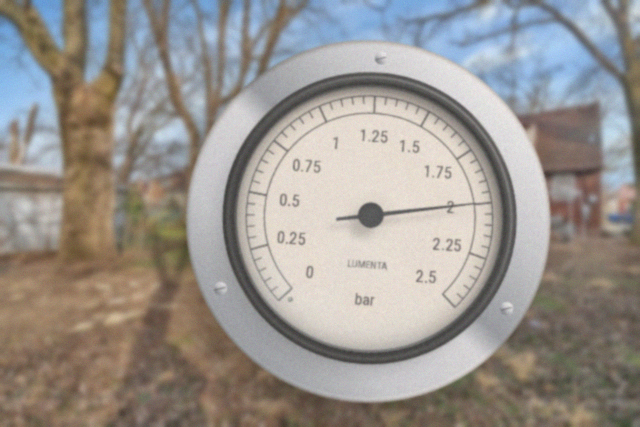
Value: value=2 unit=bar
